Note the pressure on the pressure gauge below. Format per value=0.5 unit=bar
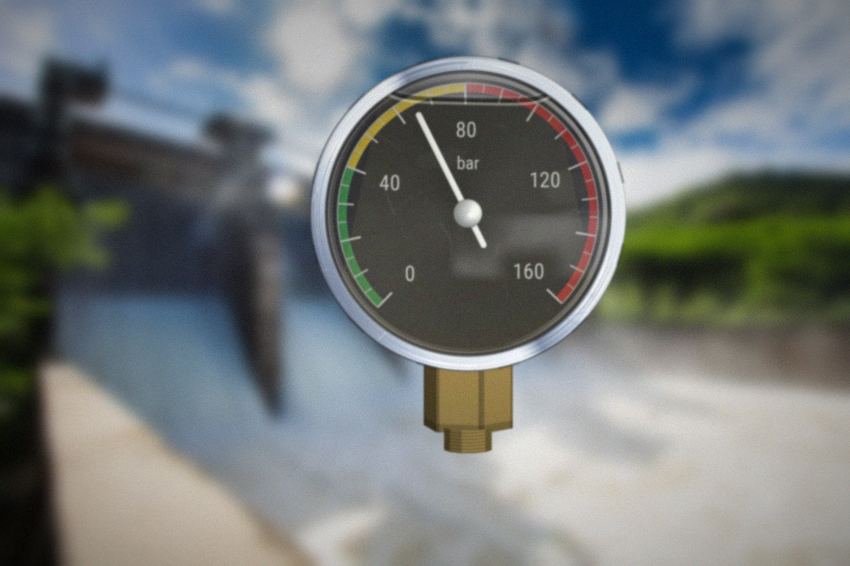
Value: value=65 unit=bar
